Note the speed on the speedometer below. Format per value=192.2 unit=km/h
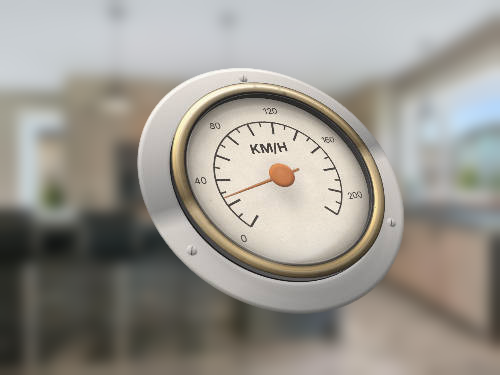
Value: value=25 unit=km/h
